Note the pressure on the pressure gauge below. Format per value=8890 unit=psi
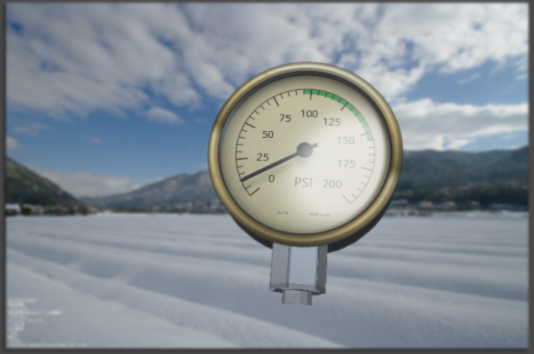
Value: value=10 unit=psi
